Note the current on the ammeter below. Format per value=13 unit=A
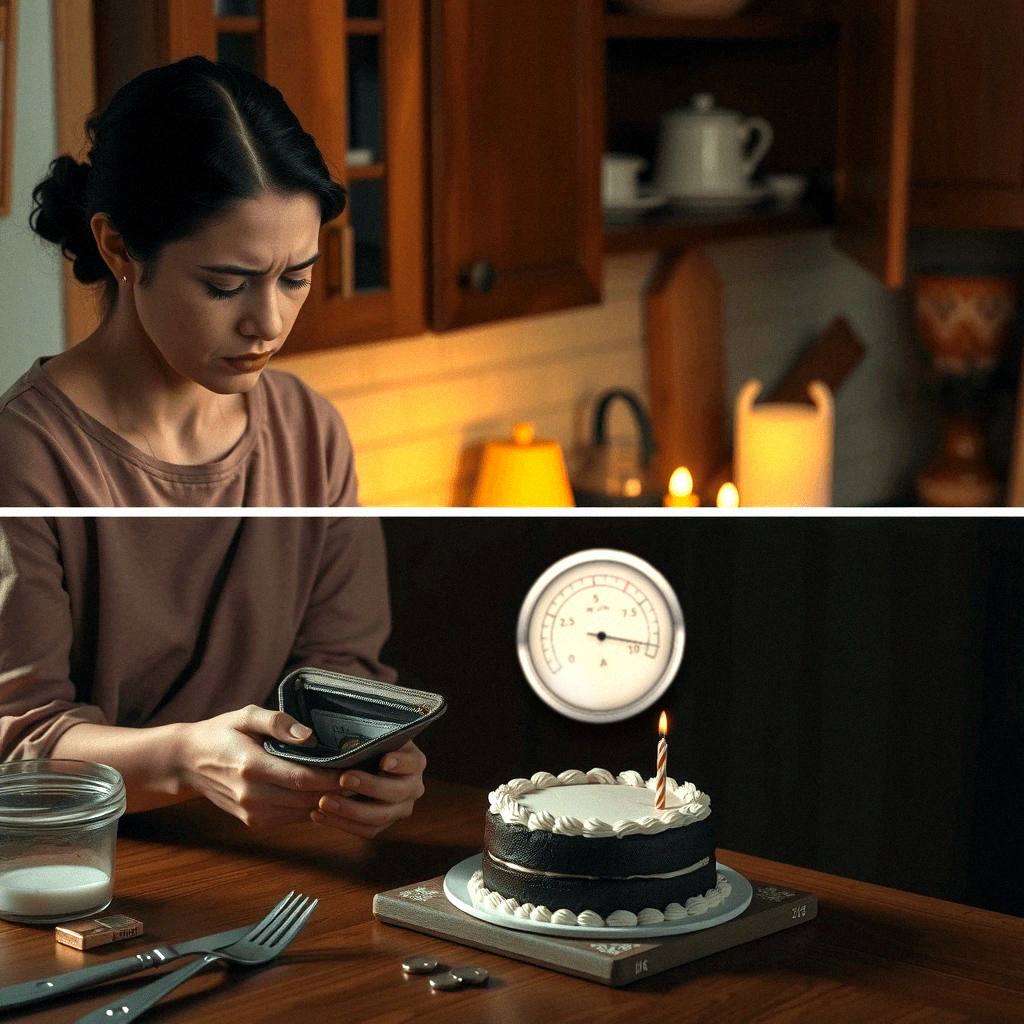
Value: value=9.5 unit=A
